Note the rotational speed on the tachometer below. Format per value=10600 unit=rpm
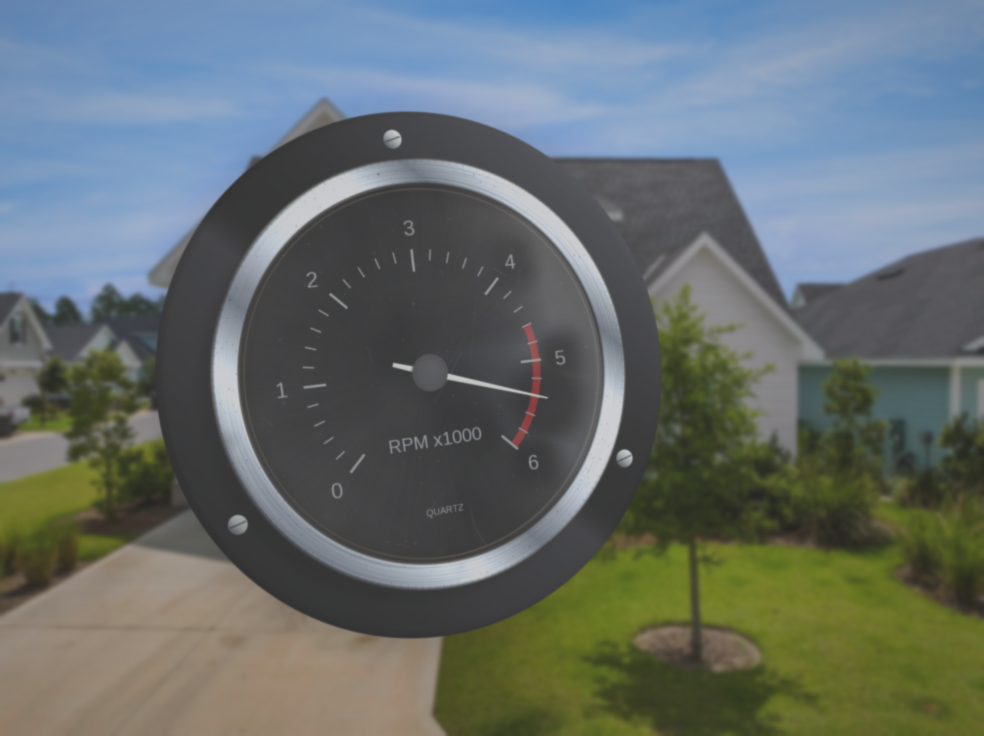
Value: value=5400 unit=rpm
